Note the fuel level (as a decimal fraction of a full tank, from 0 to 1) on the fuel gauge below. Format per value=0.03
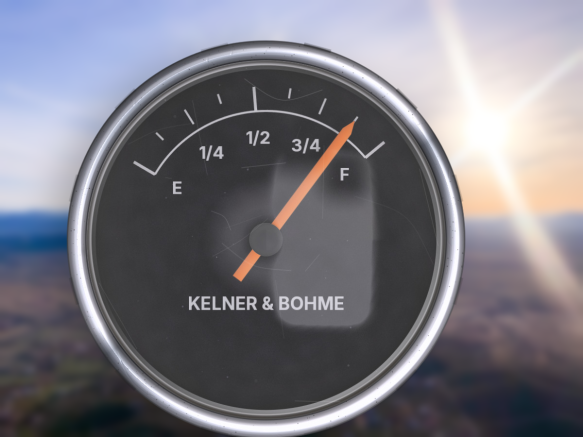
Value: value=0.875
